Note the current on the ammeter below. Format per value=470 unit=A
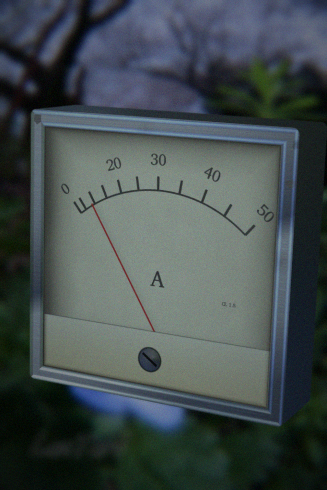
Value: value=10 unit=A
